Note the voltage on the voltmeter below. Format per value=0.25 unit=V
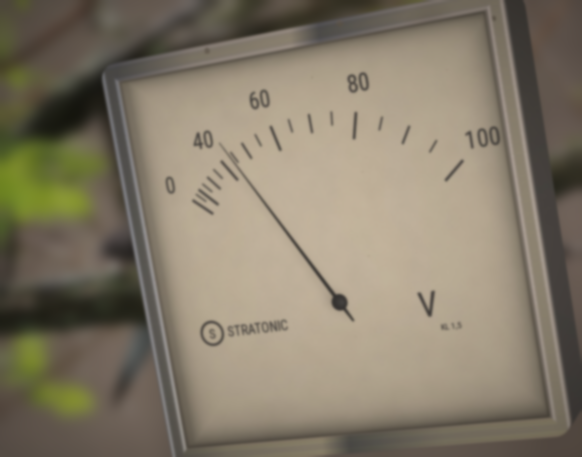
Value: value=45 unit=V
